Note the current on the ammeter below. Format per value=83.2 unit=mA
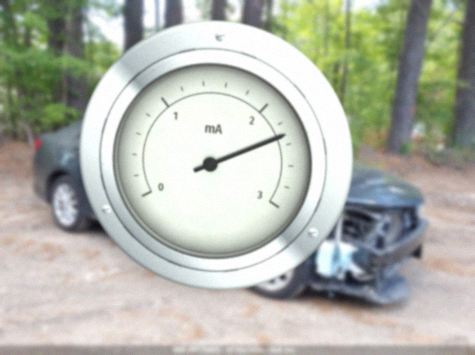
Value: value=2.3 unit=mA
